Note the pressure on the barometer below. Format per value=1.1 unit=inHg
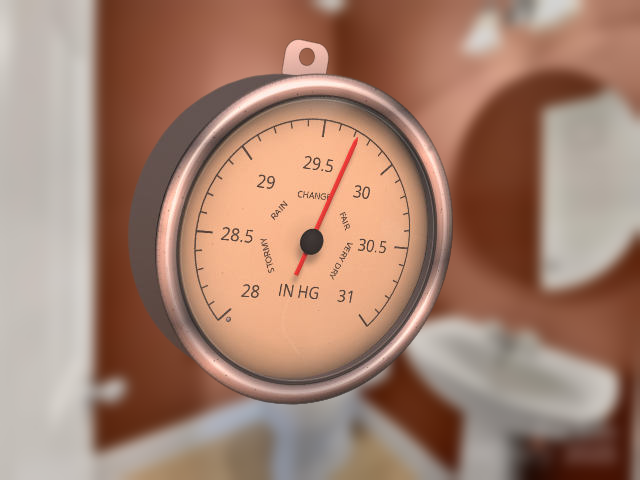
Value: value=29.7 unit=inHg
